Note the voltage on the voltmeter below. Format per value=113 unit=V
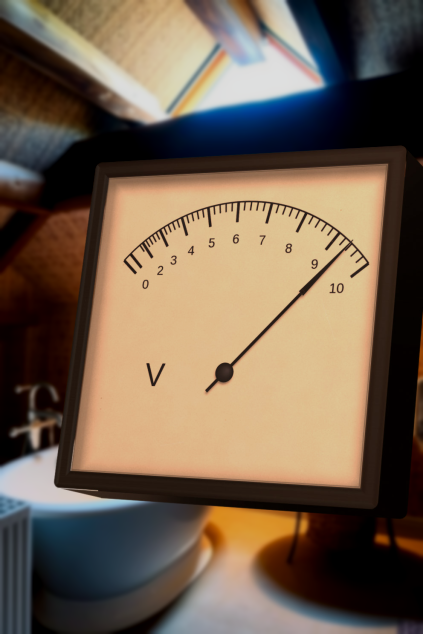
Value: value=9.4 unit=V
